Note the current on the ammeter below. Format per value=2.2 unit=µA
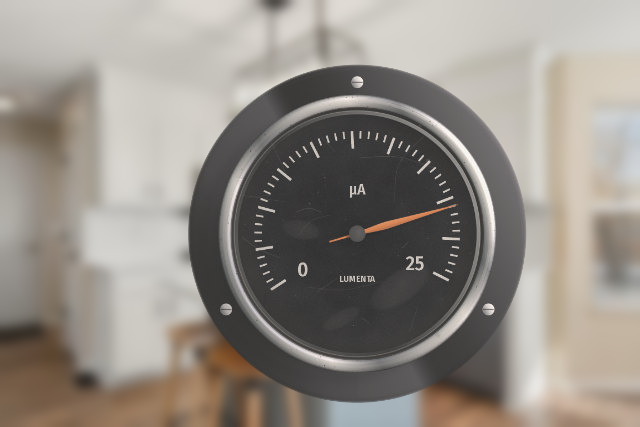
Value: value=20.5 unit=µA
